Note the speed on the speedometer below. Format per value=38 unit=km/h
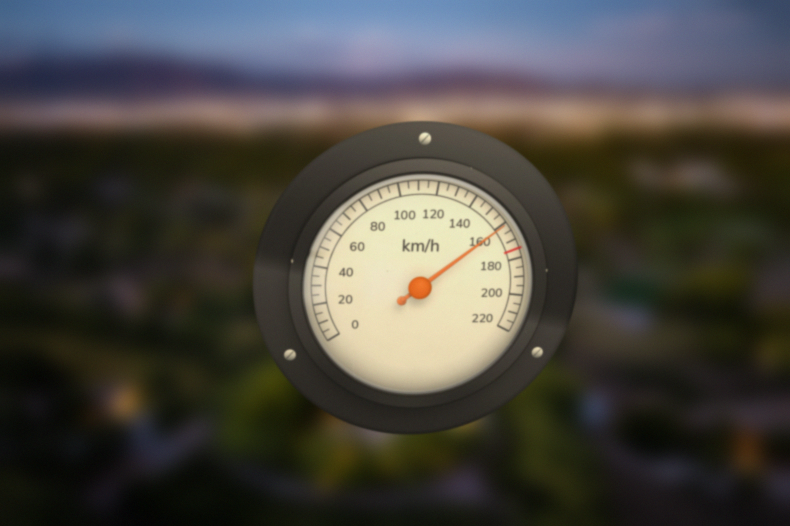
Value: value=160 unit=km/h
